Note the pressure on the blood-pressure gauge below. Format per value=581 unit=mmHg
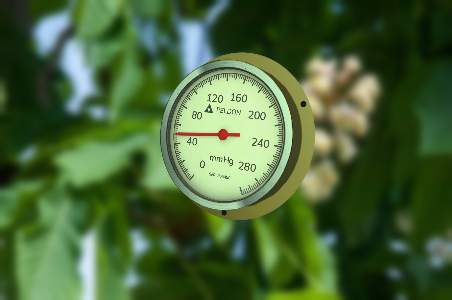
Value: value=50 unit=mmHg
